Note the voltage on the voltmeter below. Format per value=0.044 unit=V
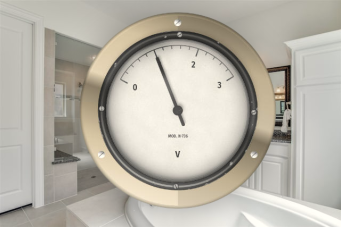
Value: value=1 unit=V
